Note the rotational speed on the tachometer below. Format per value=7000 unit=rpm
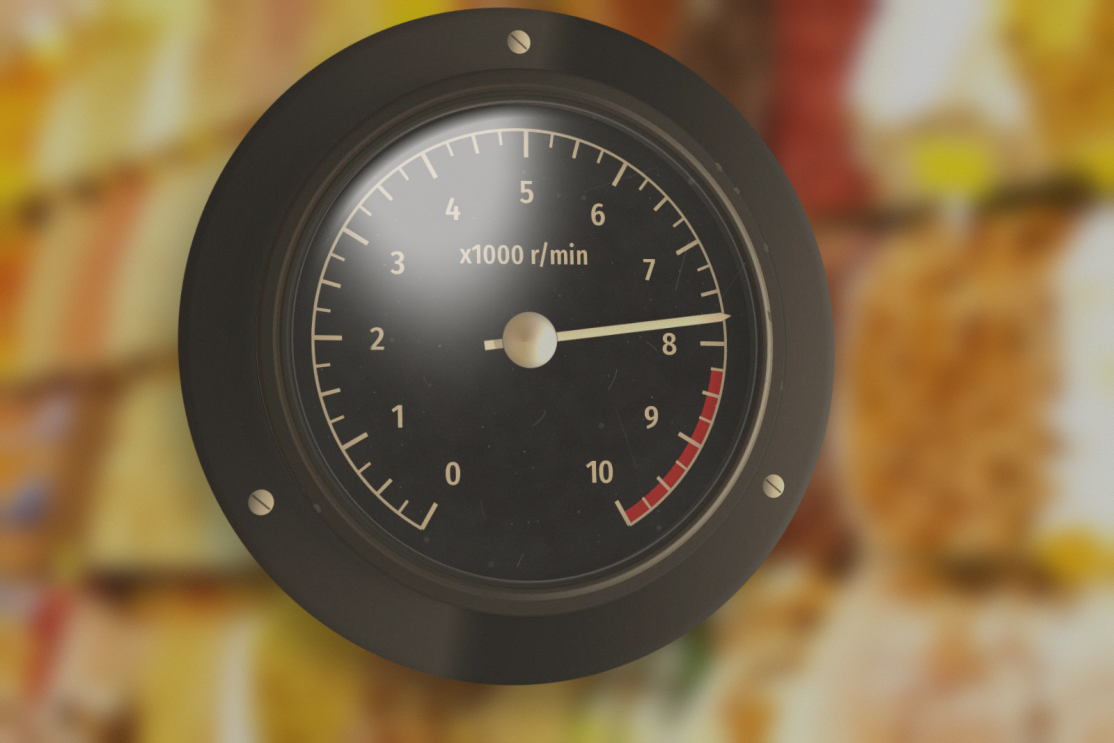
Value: value=7750 unit=rpm
